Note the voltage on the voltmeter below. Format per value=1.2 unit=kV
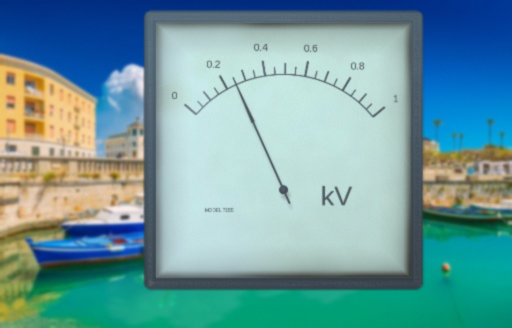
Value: value=0.25 unit=kV
